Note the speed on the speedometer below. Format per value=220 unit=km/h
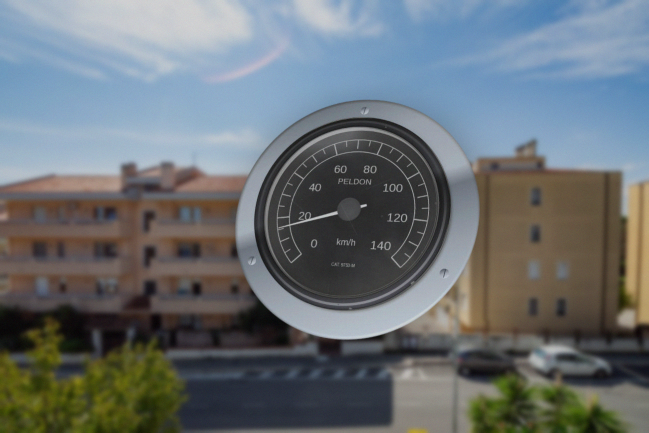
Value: value=15 unit=km/h
